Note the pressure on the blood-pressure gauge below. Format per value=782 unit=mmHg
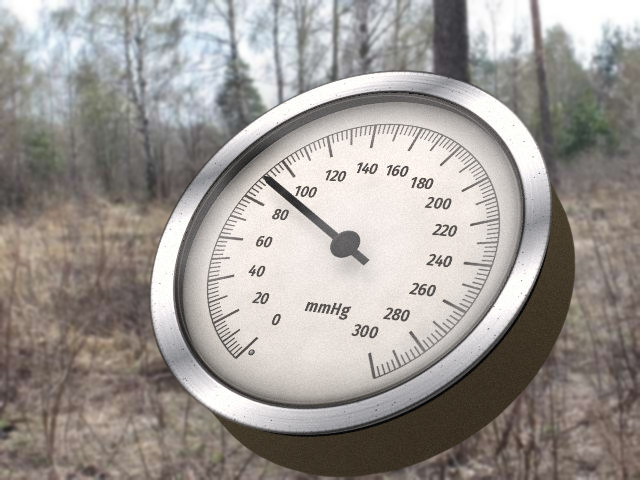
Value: value=90 unit=mmHg
